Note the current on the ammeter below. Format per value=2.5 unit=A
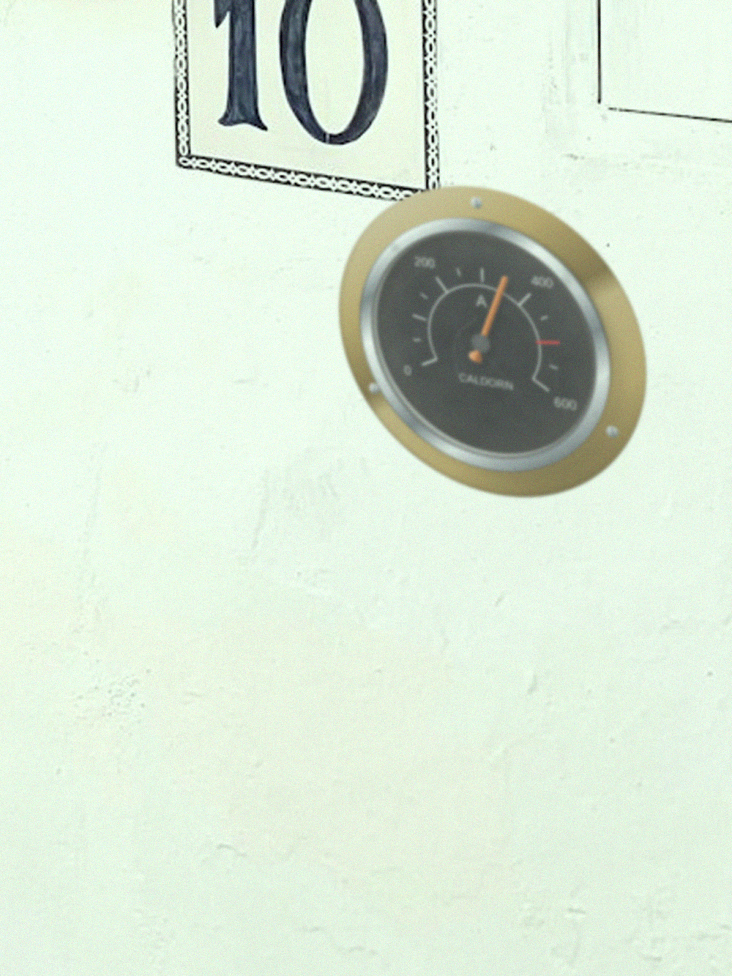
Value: value=350 unit=A
